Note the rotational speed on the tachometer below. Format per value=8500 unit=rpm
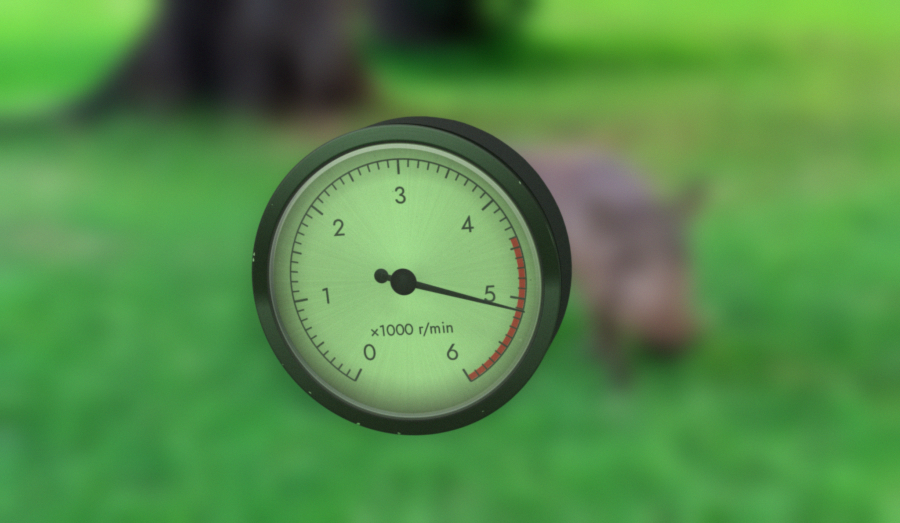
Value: value=5100 unit=rpm
